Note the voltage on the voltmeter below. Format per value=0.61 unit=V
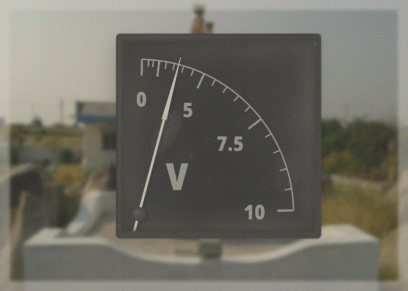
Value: value=3.75 unit=V
